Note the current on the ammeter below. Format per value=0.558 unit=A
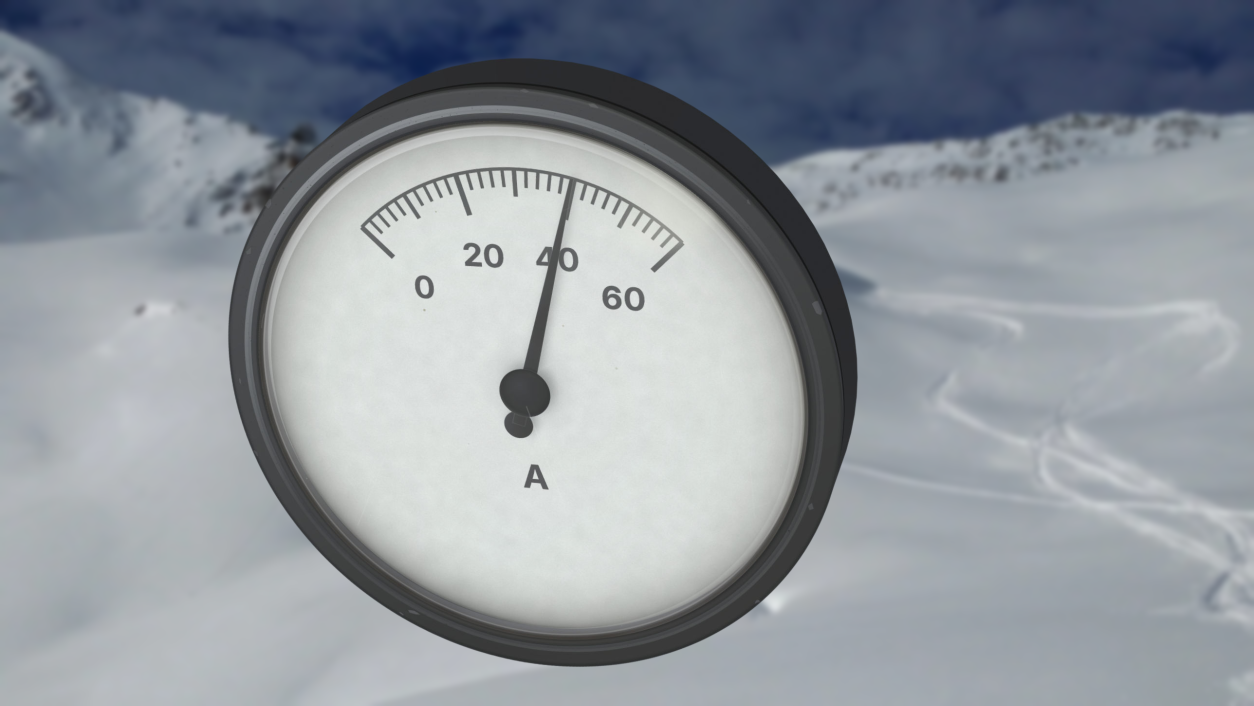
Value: value=40 unit=A
